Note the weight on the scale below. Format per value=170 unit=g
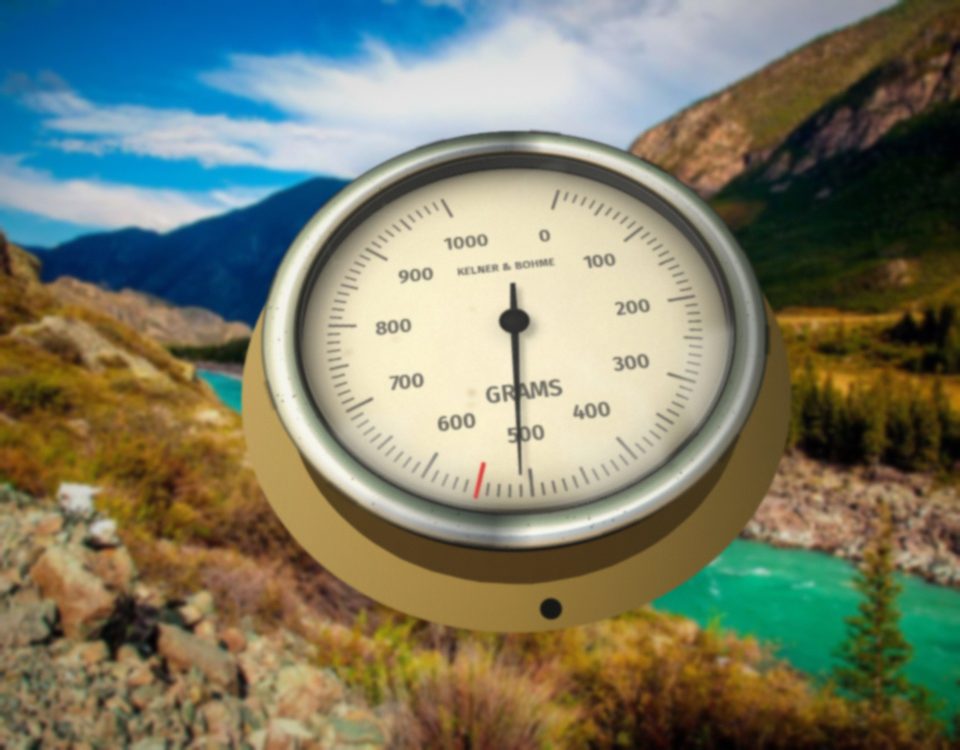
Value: value=510 unit=g
